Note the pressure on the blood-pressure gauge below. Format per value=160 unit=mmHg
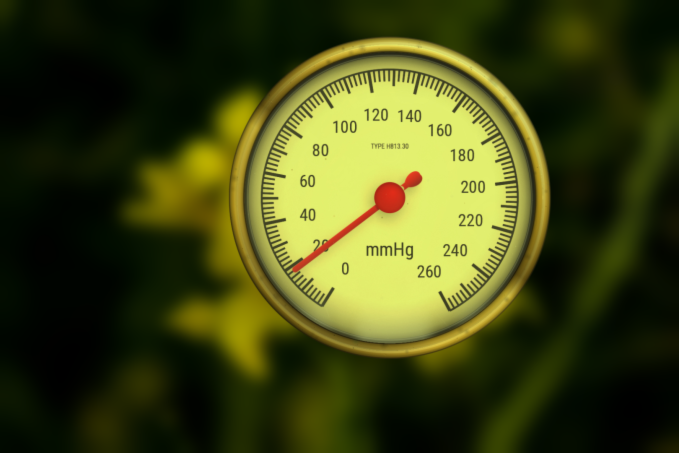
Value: value=18 unit=mmHg
